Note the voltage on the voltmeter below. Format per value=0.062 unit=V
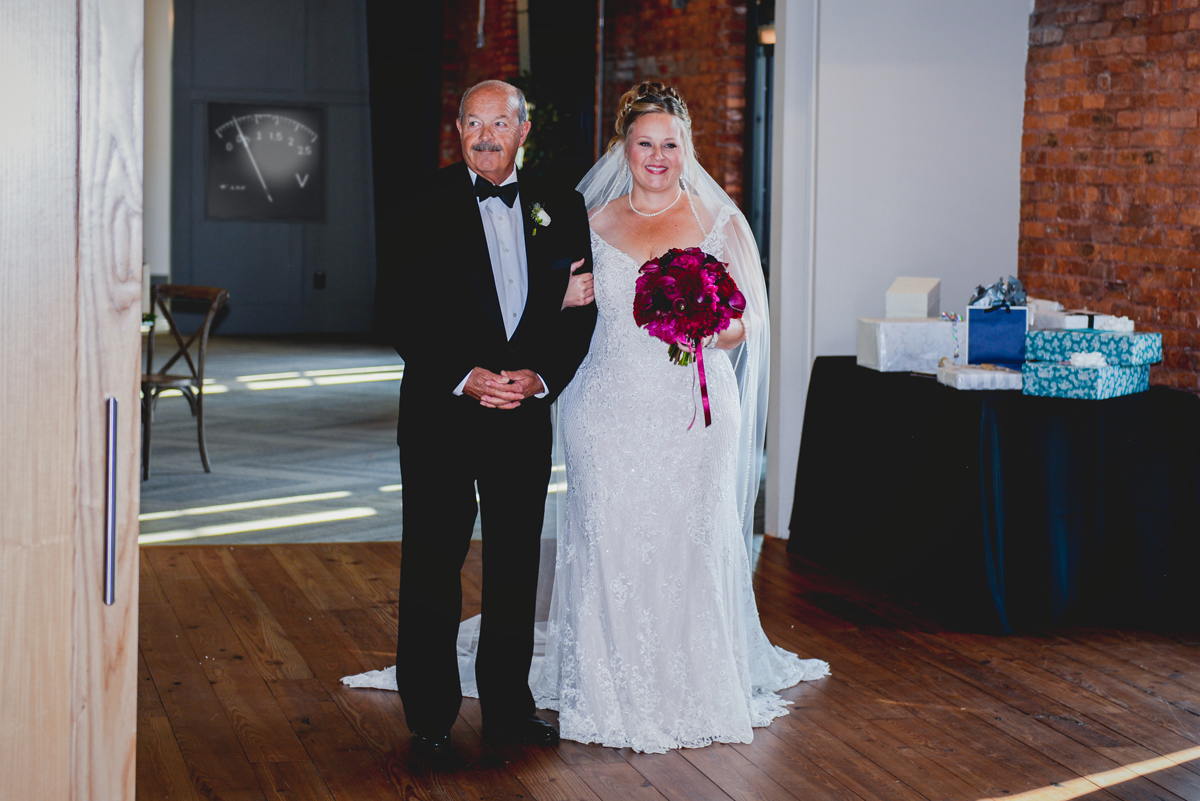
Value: value=0.5 unit=V
